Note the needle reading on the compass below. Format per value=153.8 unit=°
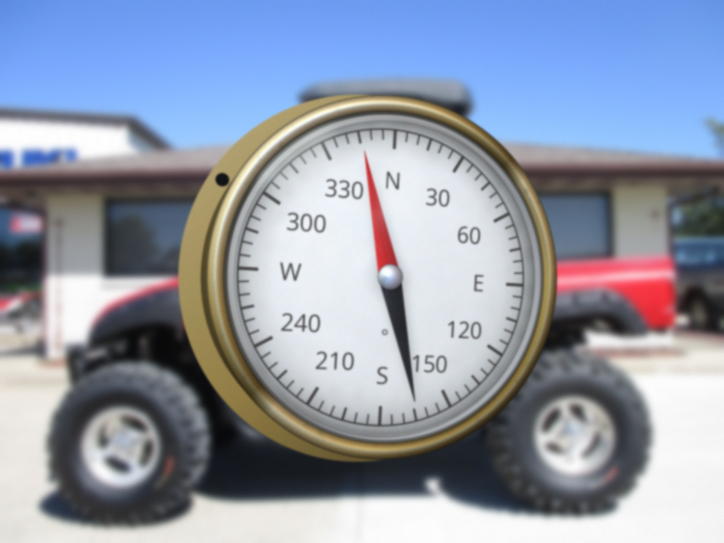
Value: value=345 unit=°
